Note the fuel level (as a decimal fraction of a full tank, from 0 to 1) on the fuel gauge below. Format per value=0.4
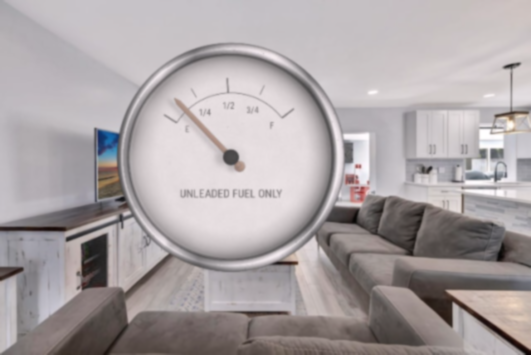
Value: value=0.125
